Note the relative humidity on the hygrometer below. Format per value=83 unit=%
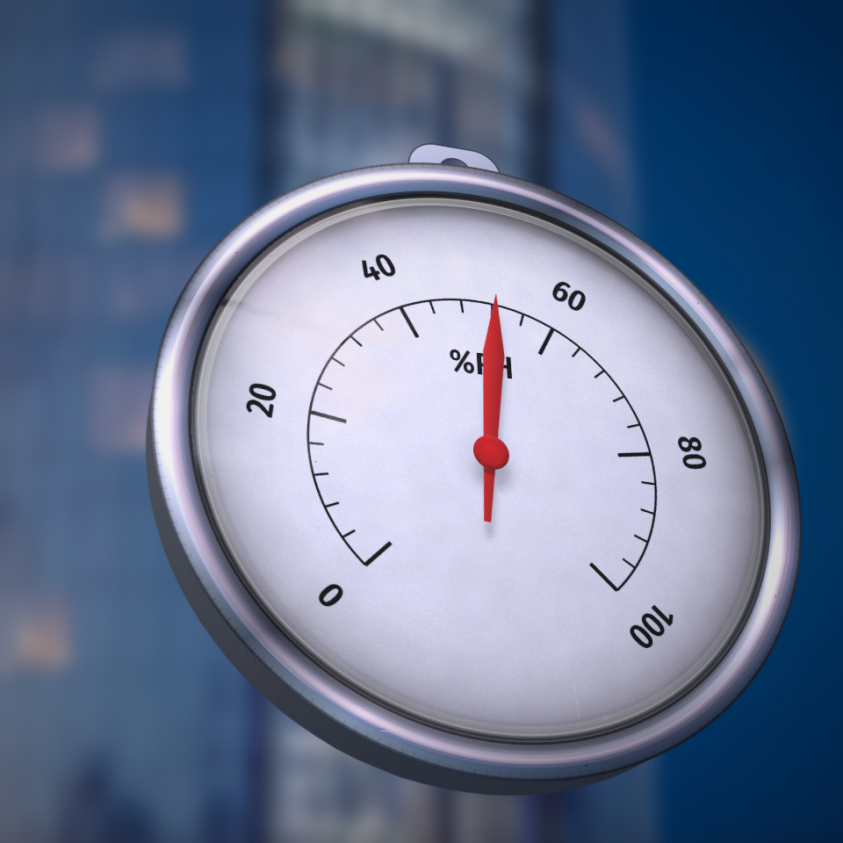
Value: value=52 unit=%
